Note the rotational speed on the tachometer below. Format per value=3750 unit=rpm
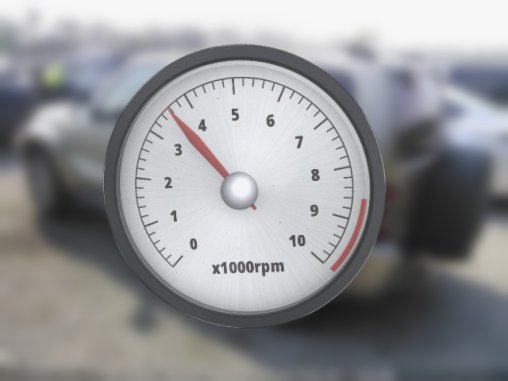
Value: value=3600 unit=rpm
